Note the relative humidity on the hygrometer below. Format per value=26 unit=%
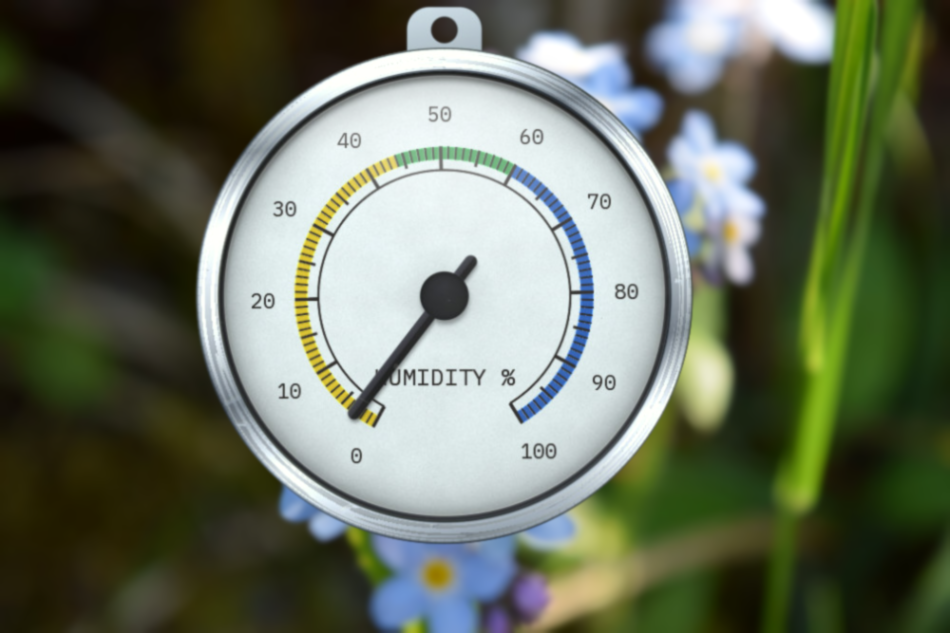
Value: value=3 unit=%
